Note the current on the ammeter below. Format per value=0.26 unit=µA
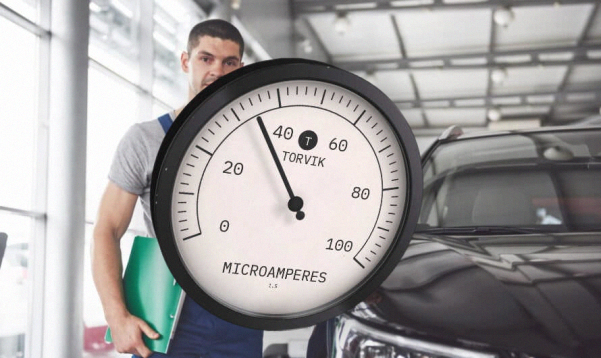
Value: value=34 unit=µA
